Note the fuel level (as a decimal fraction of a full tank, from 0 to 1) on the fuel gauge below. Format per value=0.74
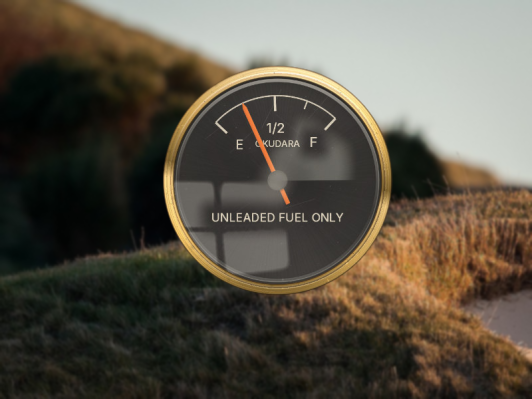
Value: value=0.25
